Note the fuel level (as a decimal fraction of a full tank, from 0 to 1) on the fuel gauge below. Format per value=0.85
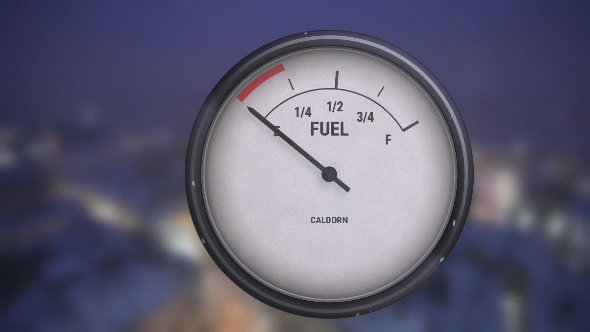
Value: value=0
